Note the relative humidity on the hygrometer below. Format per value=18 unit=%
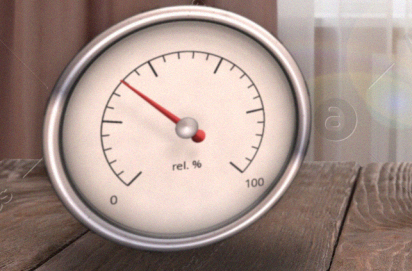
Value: value=32 unit=%
